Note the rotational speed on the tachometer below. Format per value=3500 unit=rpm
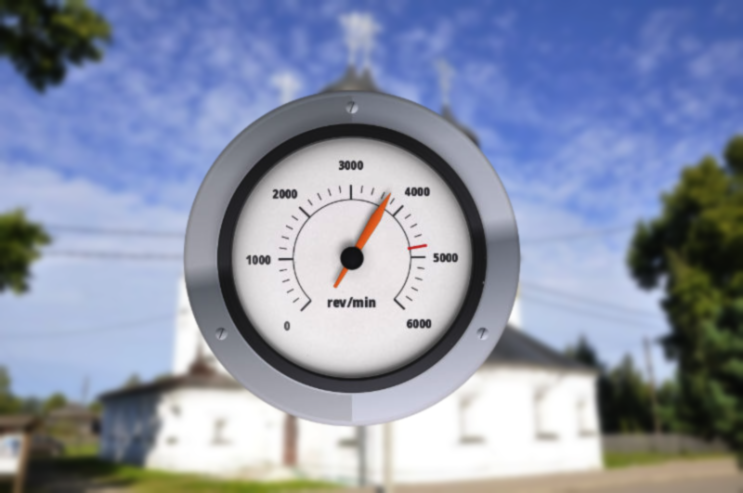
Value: value=3700 unit=rpm
